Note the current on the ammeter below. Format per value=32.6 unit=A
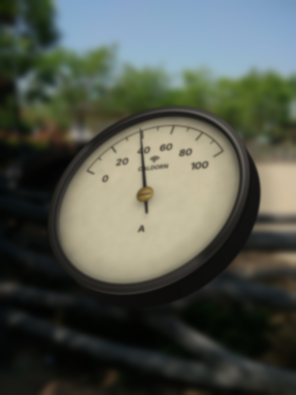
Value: value=40 unit=A
